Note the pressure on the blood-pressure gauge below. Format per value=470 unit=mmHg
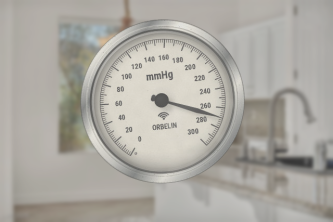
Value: value=270 unit=mmHg
